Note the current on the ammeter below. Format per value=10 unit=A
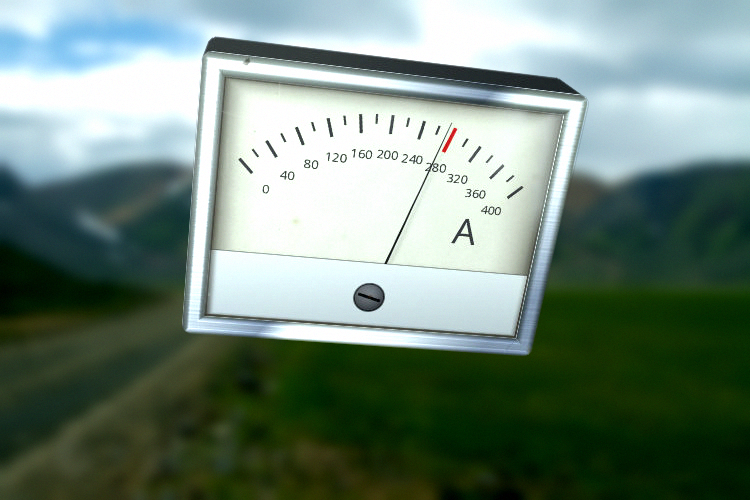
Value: value=270 unit=A
